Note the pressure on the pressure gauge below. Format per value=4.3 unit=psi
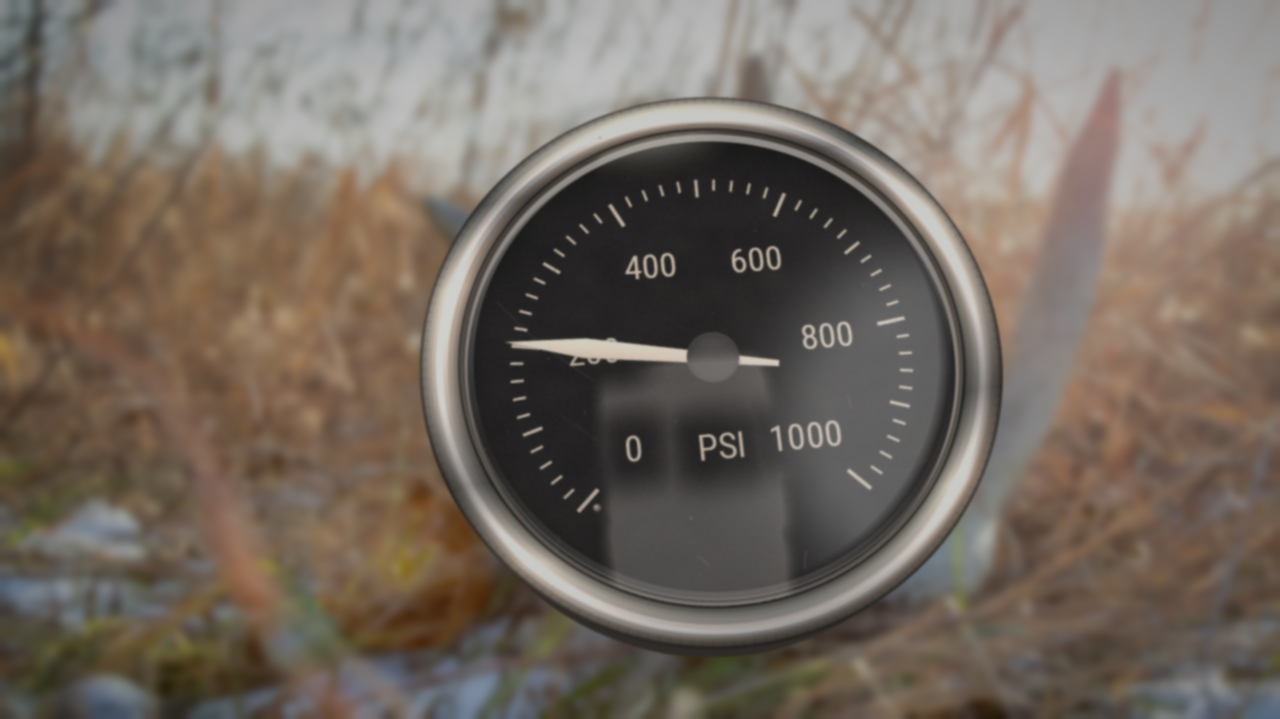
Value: value=200 unit=psi
